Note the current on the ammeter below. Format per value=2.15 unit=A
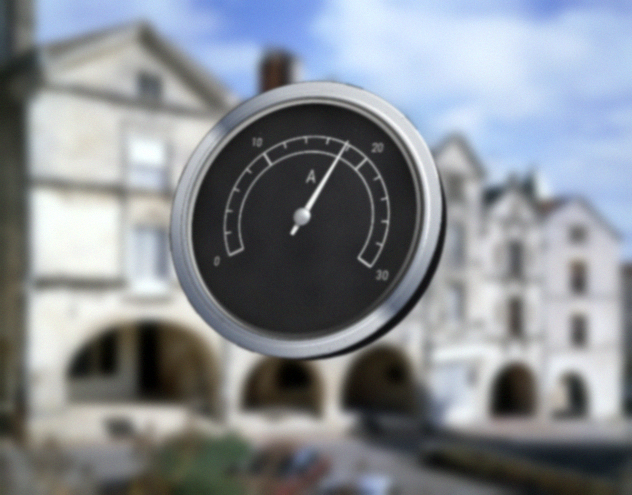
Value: value=18 unit=A
